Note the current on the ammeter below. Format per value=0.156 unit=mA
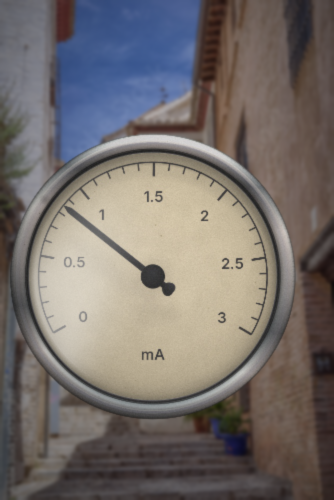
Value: value=0.85 unit=mA
